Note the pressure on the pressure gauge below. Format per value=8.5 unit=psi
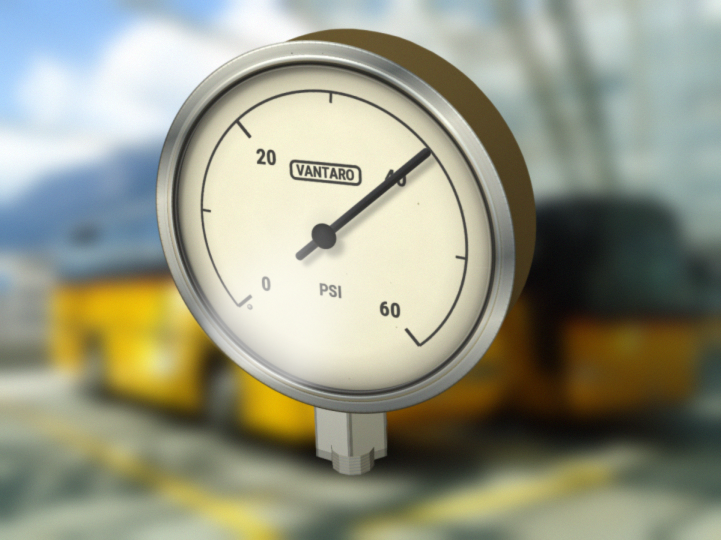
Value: value=40 unit=psi
